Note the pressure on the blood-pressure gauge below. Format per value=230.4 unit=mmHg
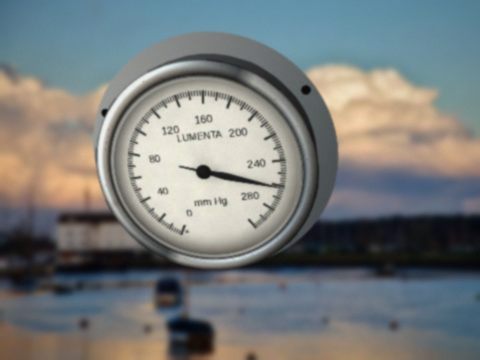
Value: value=260 unit=mmHg
